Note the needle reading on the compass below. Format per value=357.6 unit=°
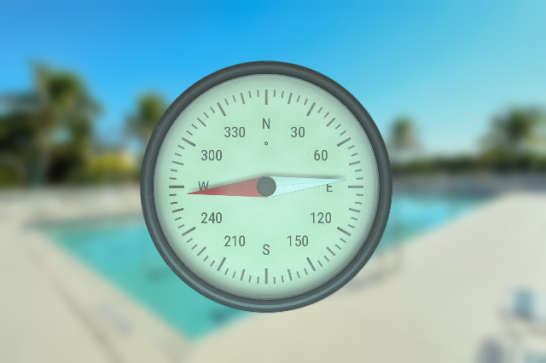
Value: value=265 unit=°
